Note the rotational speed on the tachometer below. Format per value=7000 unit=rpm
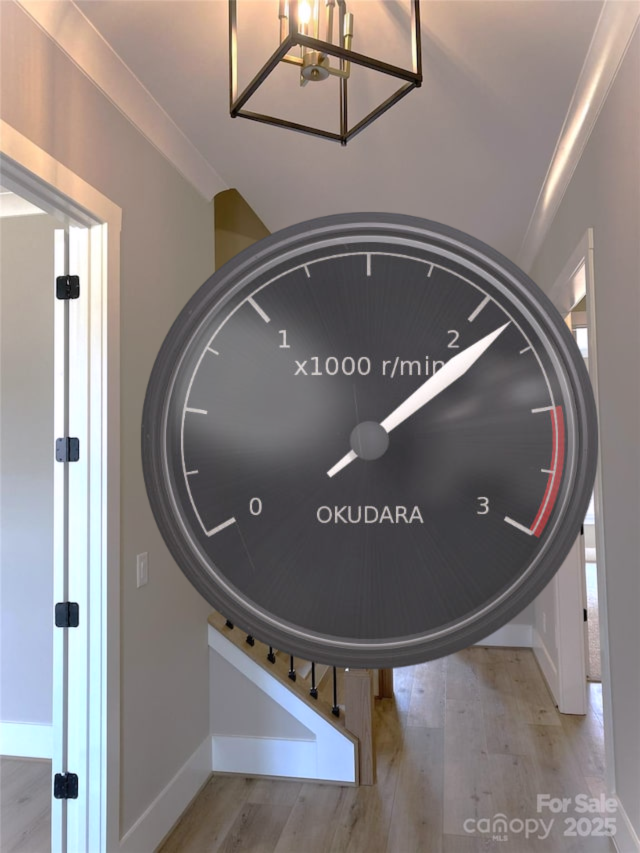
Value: value=2125 unit=rpm
